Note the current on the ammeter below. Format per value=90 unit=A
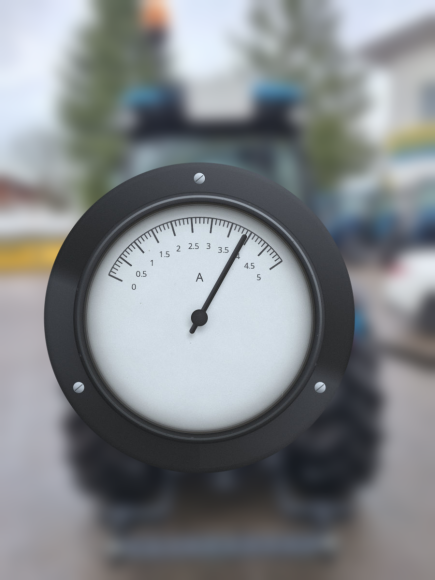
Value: value=3.9 unit=A
